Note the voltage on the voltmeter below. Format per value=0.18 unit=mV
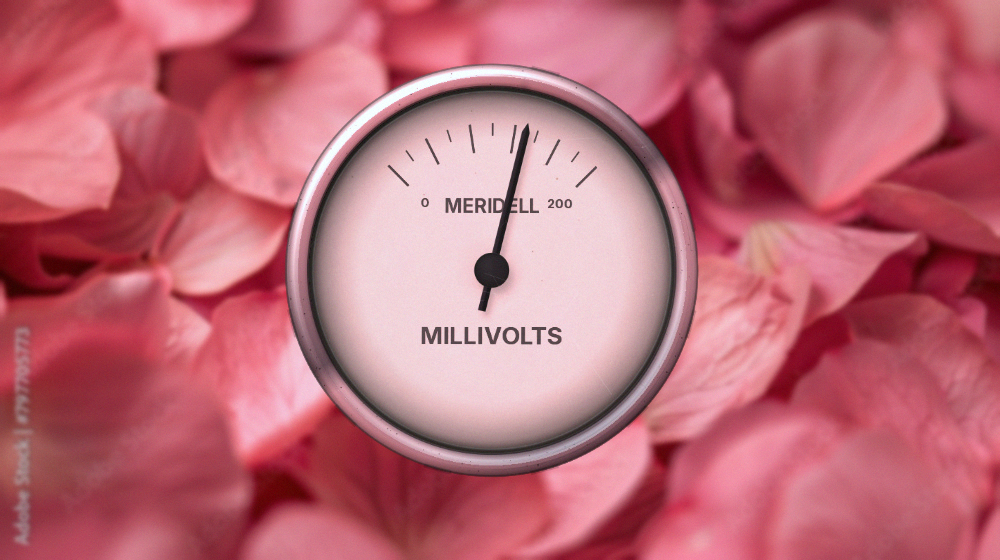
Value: value=130 unit=mV
